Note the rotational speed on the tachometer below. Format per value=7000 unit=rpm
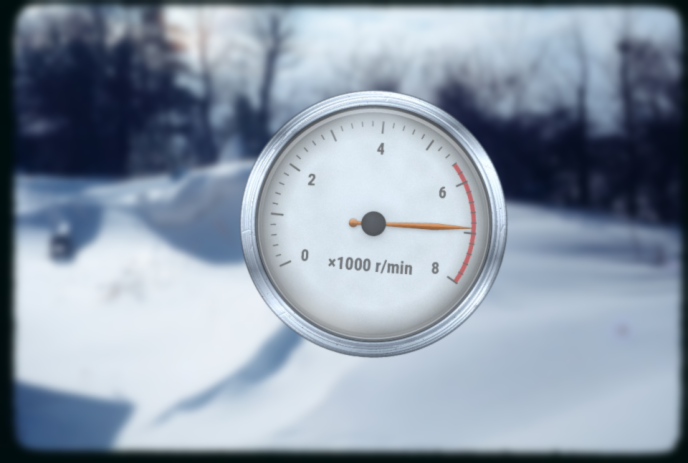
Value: value=6900 unit=rpm
